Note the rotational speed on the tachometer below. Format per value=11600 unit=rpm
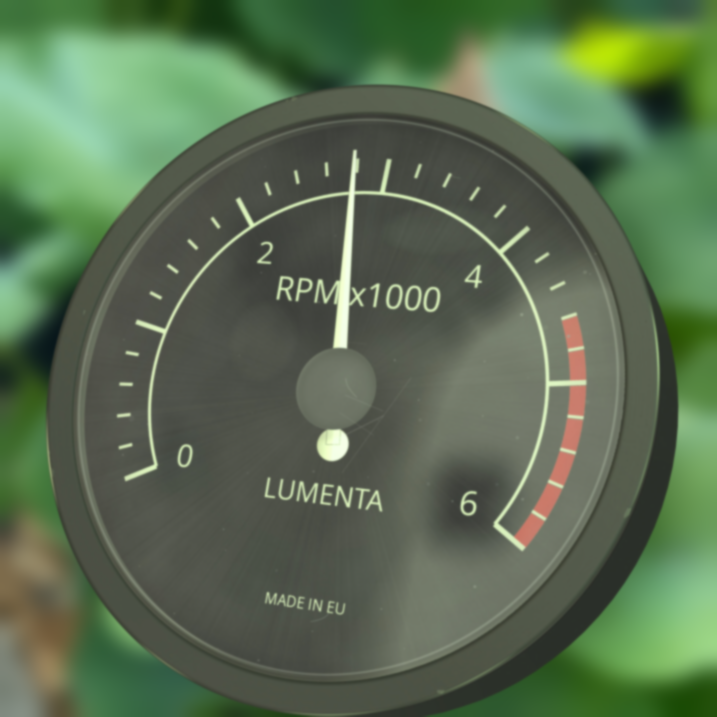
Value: value=2800 unit=rpm
